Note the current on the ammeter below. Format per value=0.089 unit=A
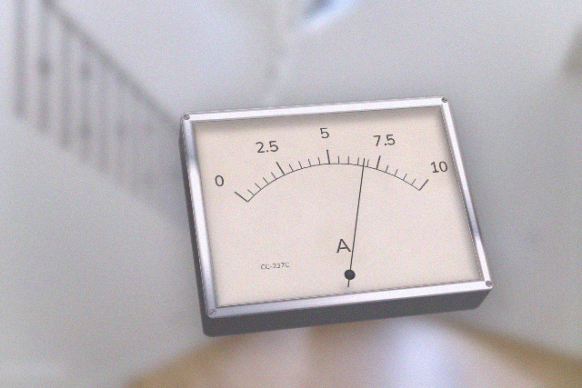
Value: value=6.75 unit=A
